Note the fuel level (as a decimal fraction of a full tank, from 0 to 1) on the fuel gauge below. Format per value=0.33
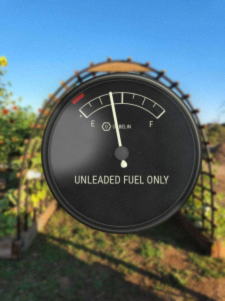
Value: value=0.375
